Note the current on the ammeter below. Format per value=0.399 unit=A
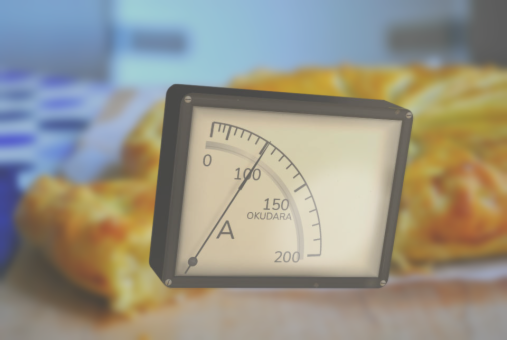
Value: value=100 unit=A
